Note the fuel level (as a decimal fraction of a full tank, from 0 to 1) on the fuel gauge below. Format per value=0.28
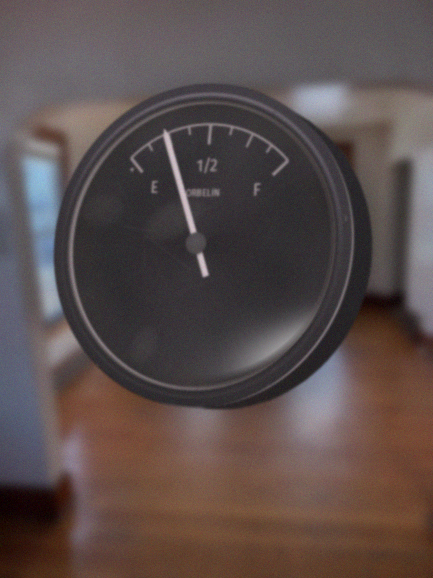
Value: value=0.25
